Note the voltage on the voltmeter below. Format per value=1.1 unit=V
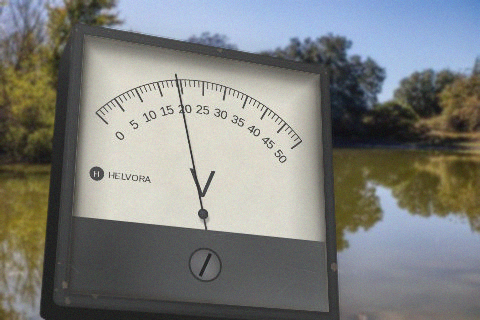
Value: value=19 unit=V
